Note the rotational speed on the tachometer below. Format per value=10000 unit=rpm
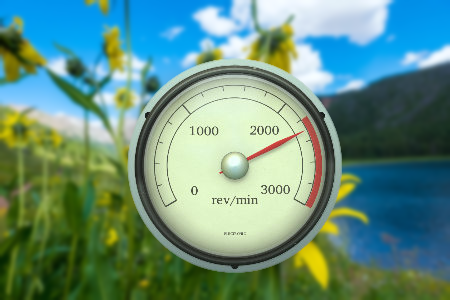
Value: value=2300 unit=rpm
